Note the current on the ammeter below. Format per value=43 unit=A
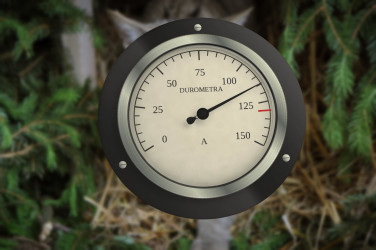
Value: value=115 unit=A
